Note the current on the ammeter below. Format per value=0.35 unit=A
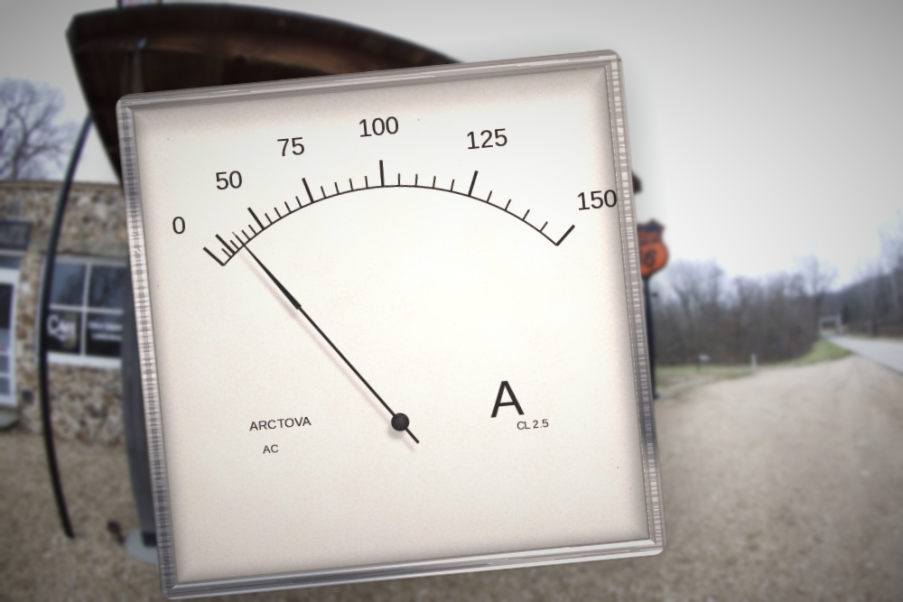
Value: value=35 unit=A
